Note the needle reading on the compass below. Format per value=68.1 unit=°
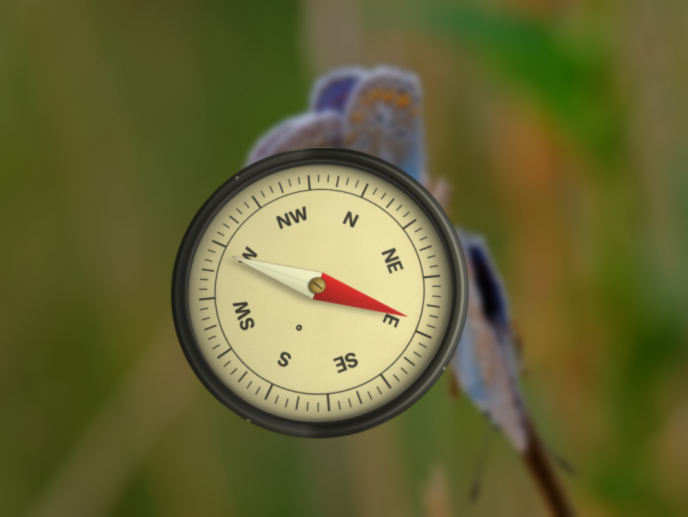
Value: value=85 unit=°
